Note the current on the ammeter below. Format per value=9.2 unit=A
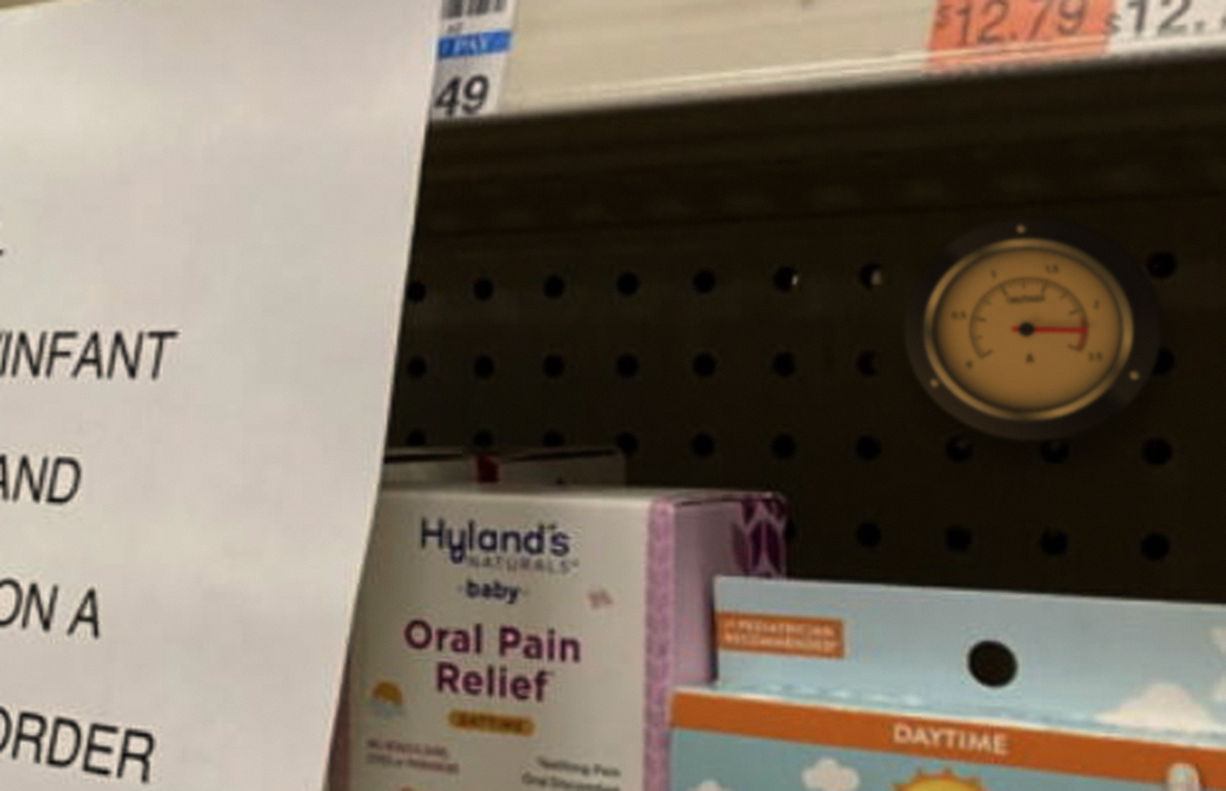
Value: value=2.25 unit=A
